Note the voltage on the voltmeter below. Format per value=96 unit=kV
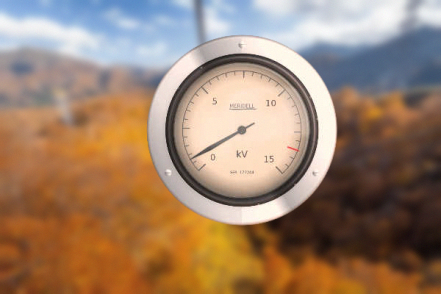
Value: value=0.75 unit=kV
